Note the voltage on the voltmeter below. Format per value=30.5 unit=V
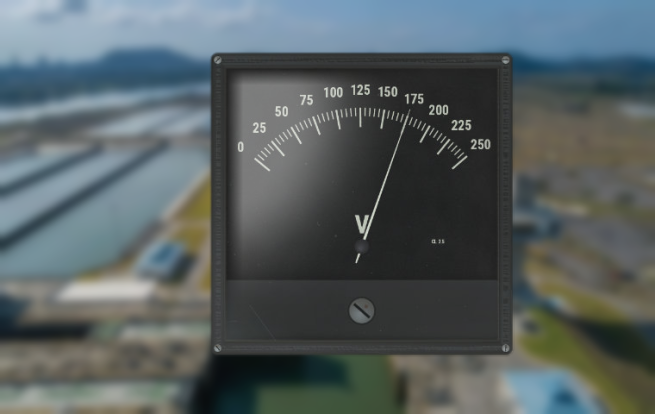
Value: value=175 unit=V
